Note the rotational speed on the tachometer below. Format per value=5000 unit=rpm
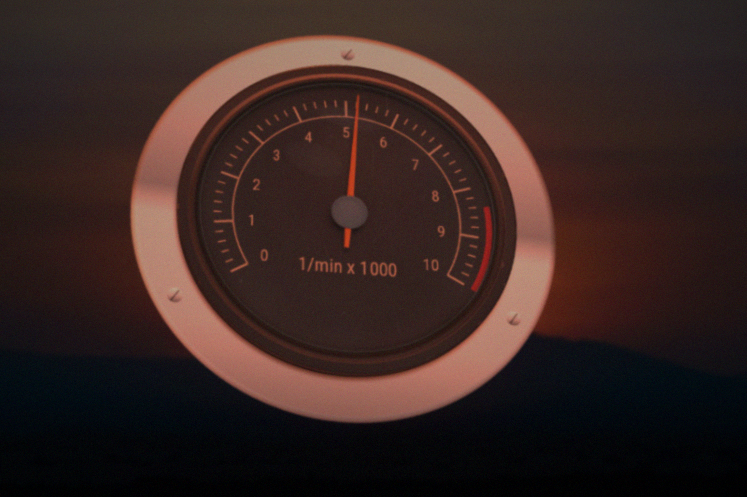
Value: value=5200 unit=rpm
